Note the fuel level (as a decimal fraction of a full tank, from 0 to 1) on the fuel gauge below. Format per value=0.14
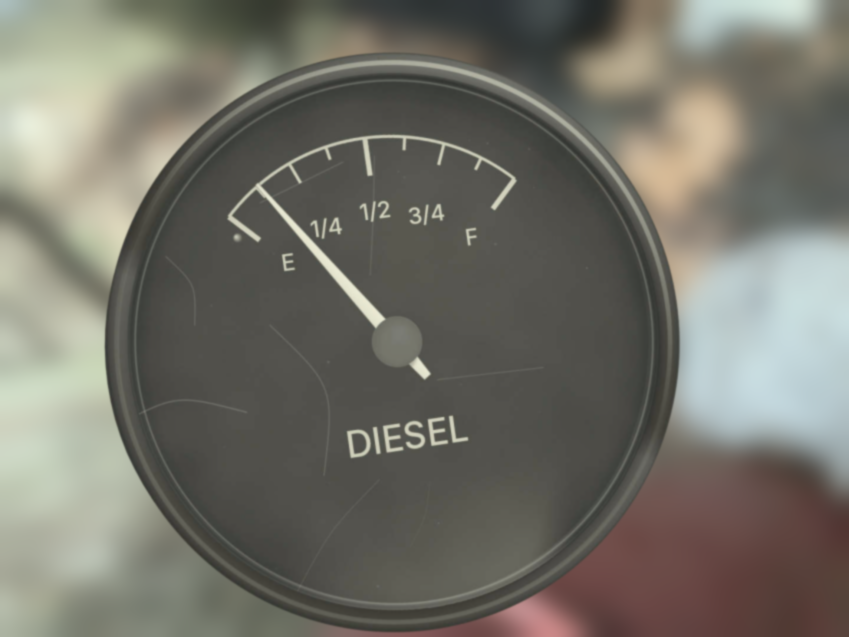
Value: value=0.125
